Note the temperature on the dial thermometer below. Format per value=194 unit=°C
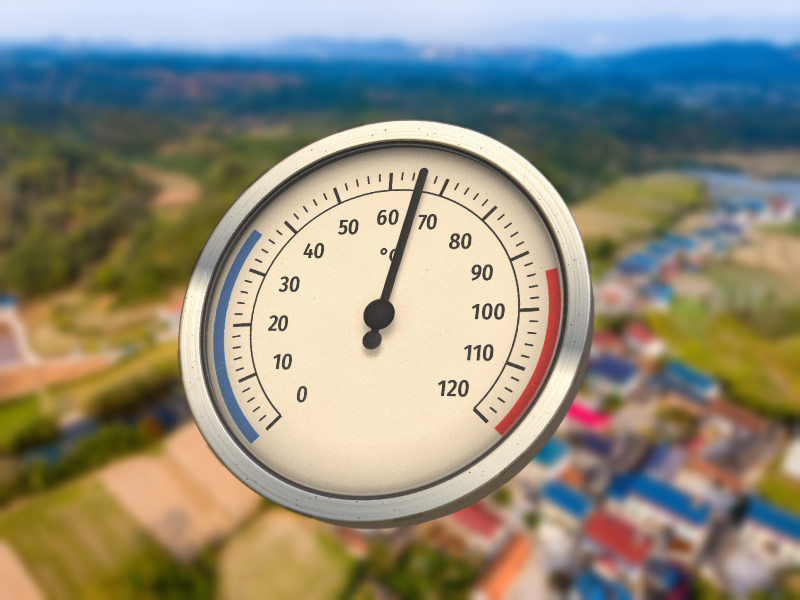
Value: value=66 unit=°C
